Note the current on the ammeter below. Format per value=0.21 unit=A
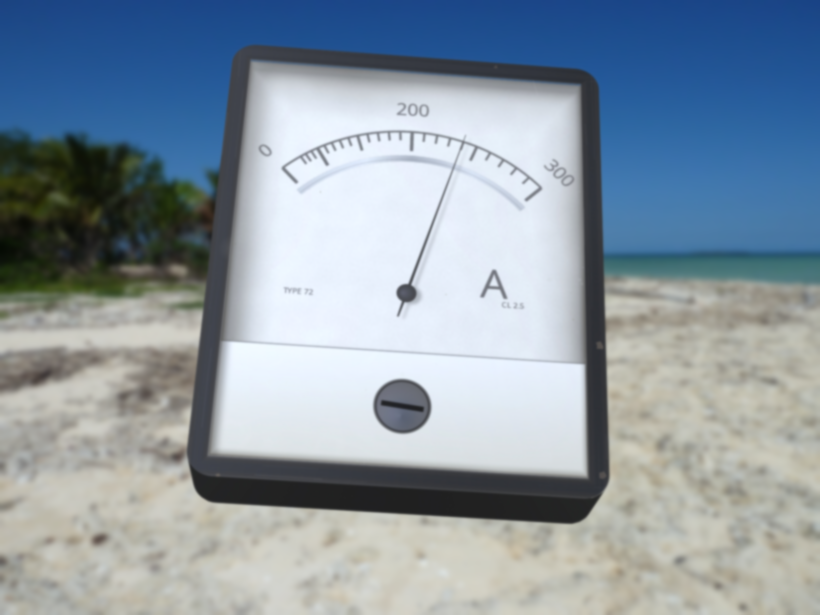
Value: value=240 unit=A
